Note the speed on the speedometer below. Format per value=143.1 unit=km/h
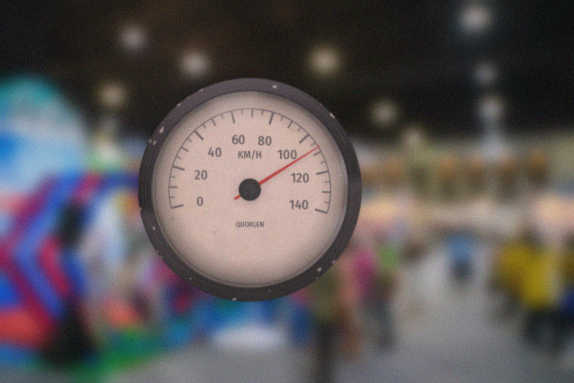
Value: value=107.5 unit=km/h
